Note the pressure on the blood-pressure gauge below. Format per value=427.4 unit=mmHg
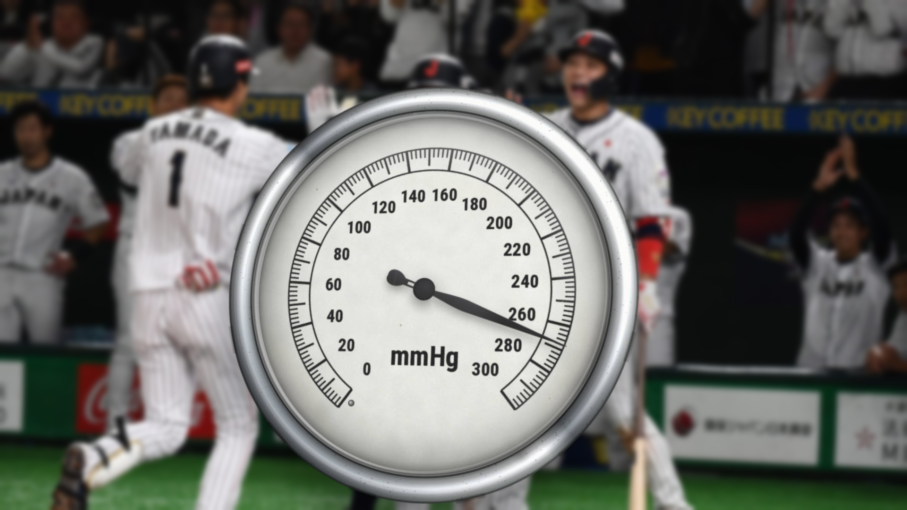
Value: value=268 unit=mmHg
